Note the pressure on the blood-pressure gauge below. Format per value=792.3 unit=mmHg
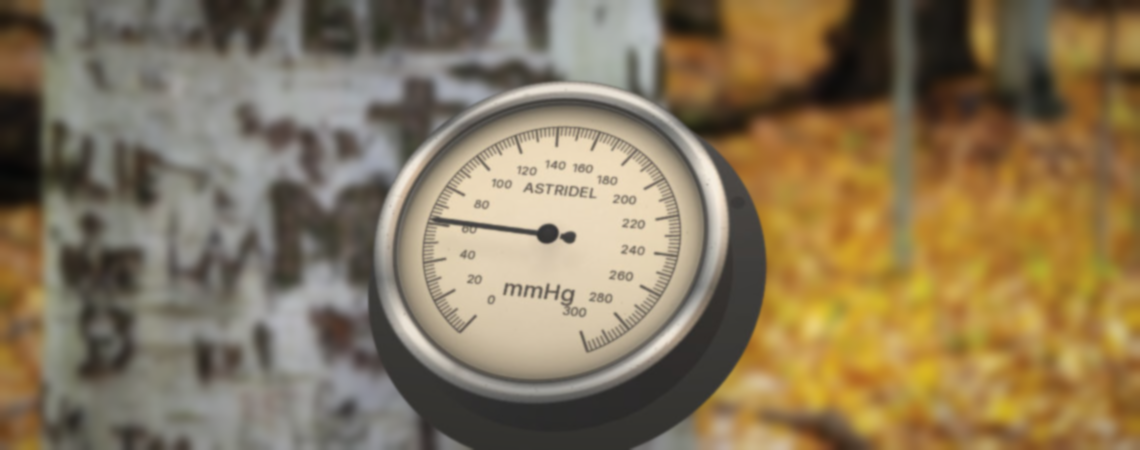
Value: value=60 unit=mmHg
